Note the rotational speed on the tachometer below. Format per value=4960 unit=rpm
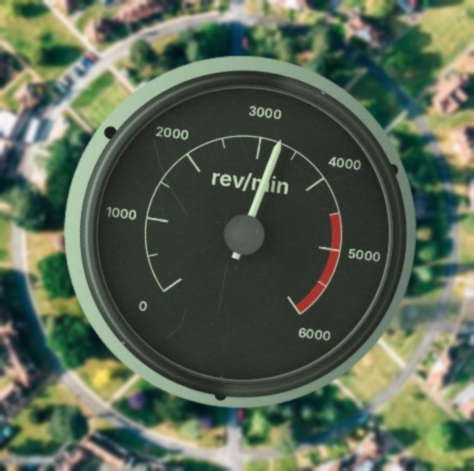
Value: value=3250 unit=rpm
